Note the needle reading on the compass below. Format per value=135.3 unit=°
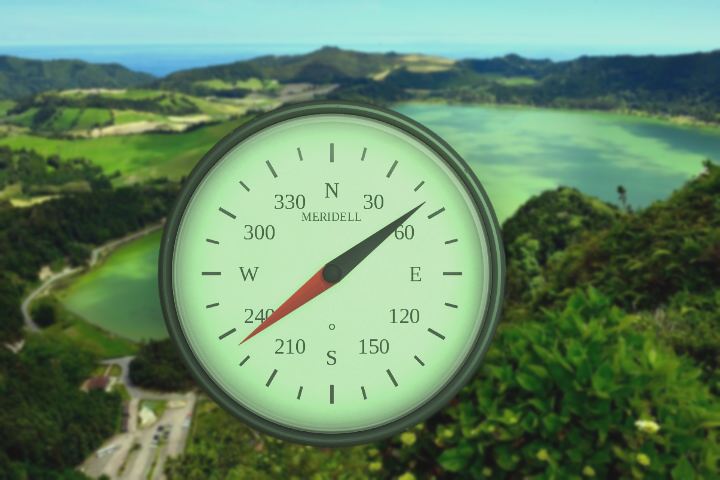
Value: value=232.5 unit=°
